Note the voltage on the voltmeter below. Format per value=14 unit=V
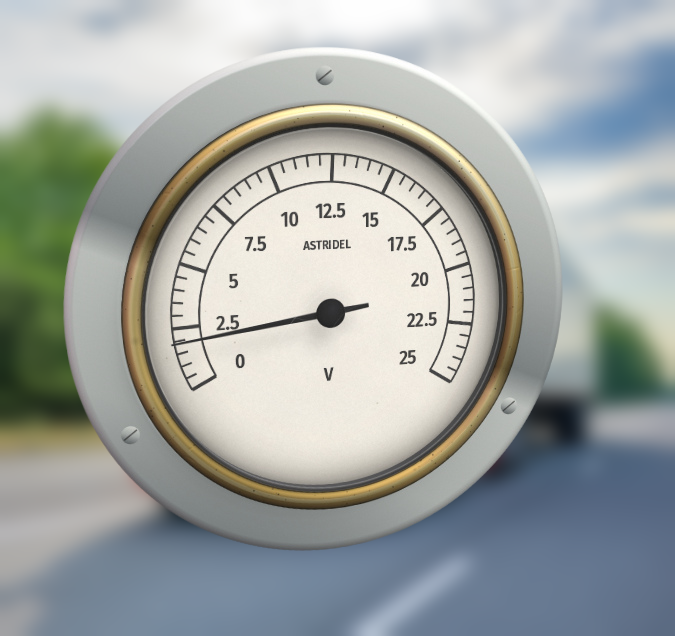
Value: value=2 unit=V
